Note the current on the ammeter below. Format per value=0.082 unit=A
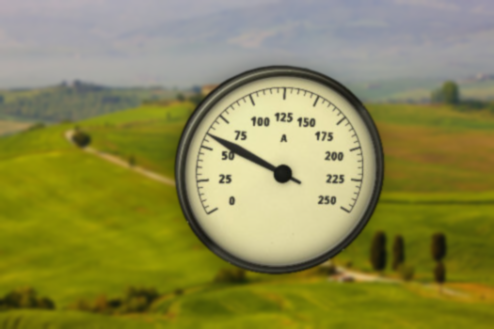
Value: value=60 unit=A
